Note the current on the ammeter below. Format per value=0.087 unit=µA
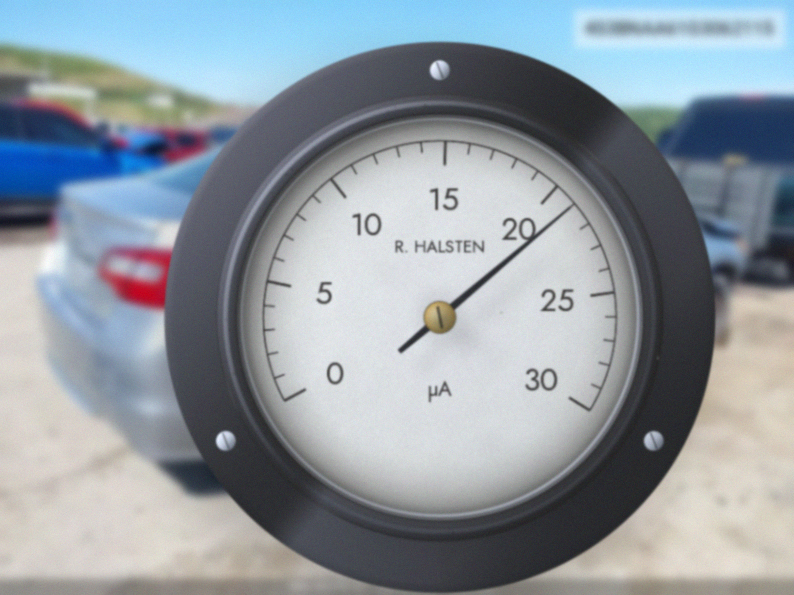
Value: value=21 unit=µA
